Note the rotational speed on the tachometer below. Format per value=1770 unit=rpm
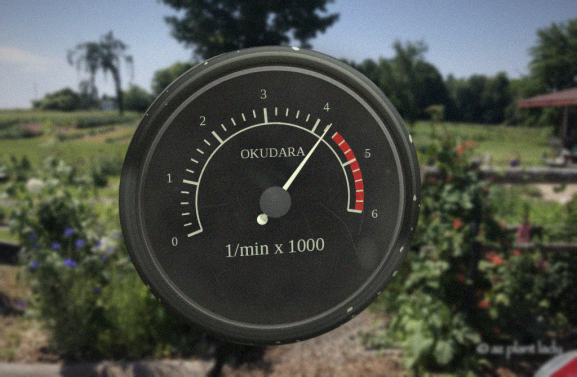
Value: value=4200 unit=rpm
